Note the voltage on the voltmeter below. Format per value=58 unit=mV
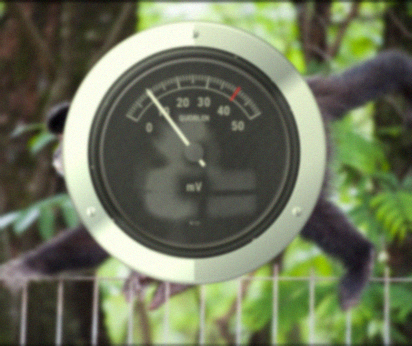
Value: value=10 unit=mV
